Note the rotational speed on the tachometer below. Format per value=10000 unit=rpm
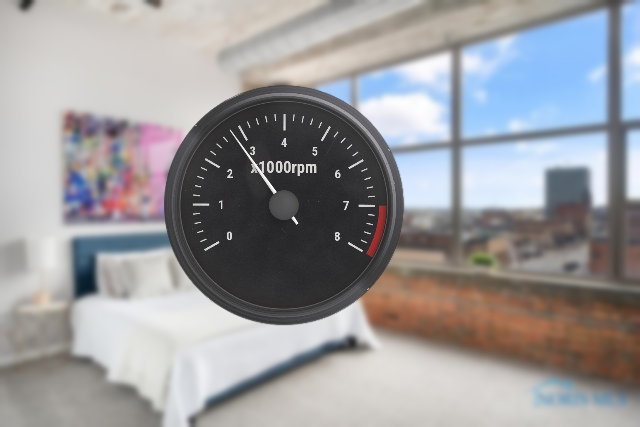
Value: value=2800 unit=rpm
